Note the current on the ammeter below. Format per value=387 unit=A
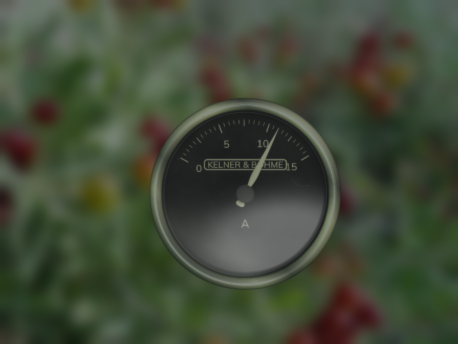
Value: value=11 unit=A
